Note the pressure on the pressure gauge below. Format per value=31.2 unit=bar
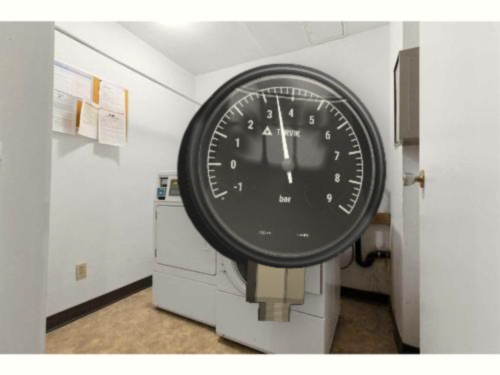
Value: value=3.4 unit=bar
